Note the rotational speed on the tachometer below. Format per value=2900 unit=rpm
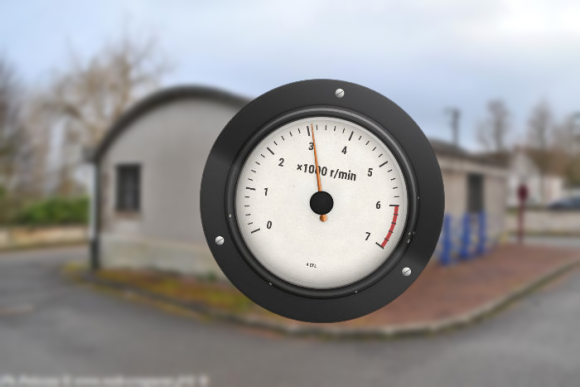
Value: value=3100 unit=rpm
